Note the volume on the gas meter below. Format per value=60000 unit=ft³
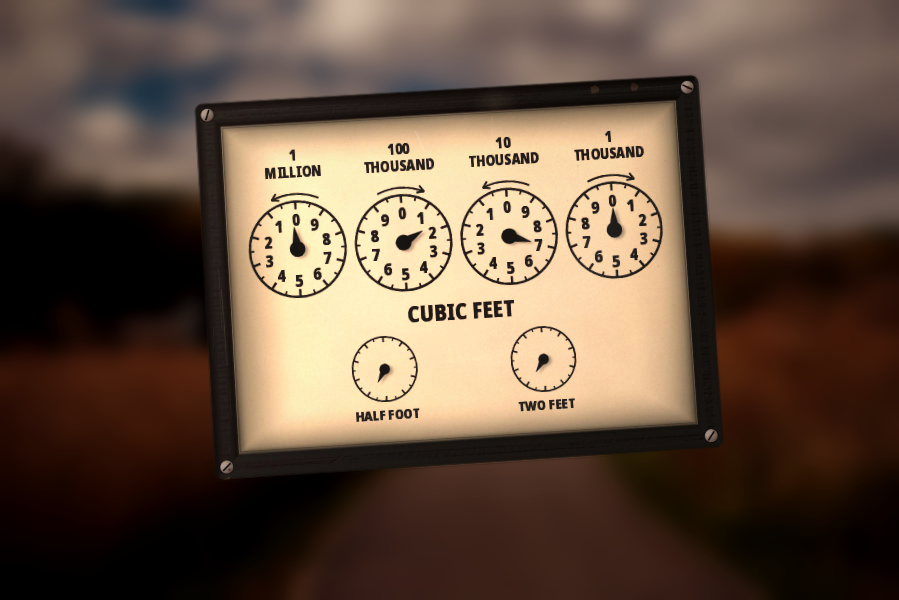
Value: value=17000 unit=ft³
